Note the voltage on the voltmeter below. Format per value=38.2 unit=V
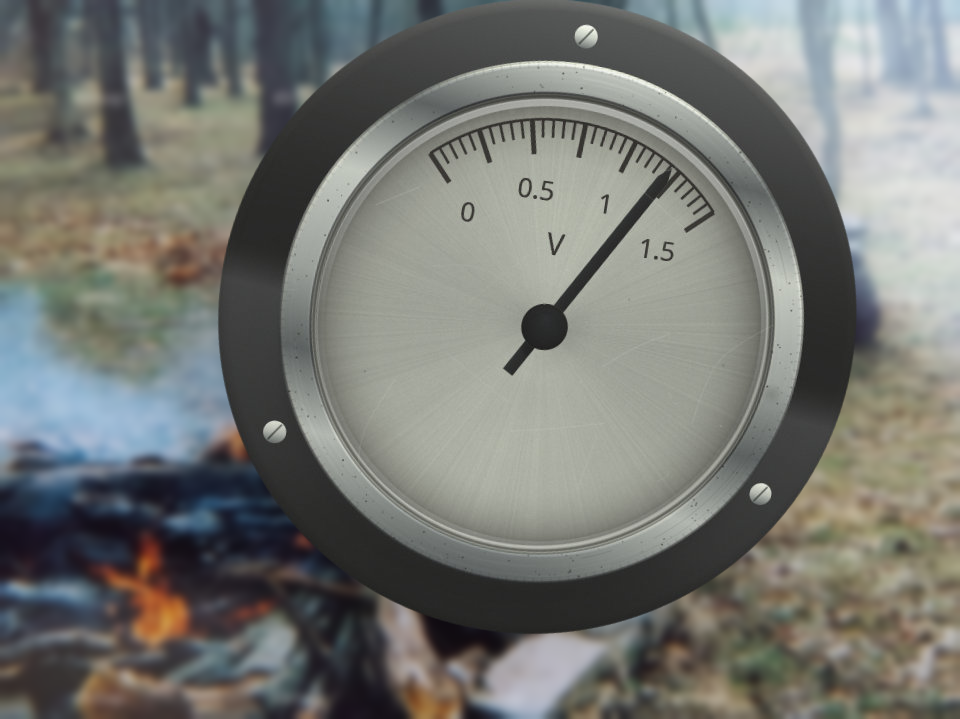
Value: value=1.2 unit=V
